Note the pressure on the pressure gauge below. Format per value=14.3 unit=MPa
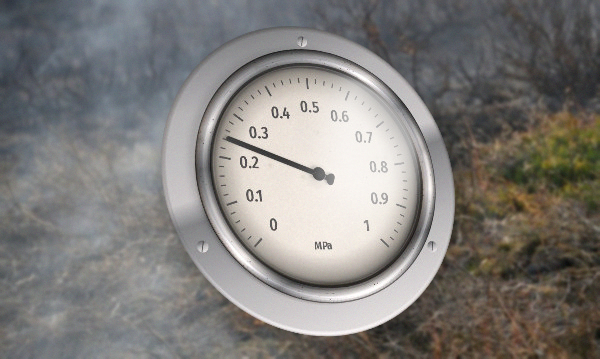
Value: value=0.24 unit=MPa
